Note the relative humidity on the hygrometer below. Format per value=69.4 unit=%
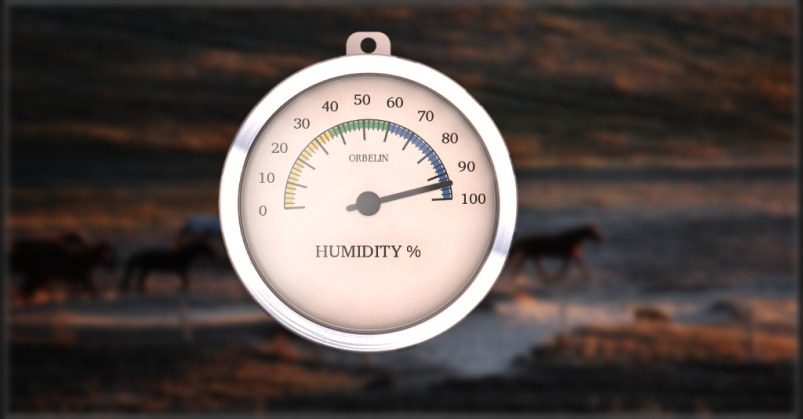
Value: value=94 unit=%
